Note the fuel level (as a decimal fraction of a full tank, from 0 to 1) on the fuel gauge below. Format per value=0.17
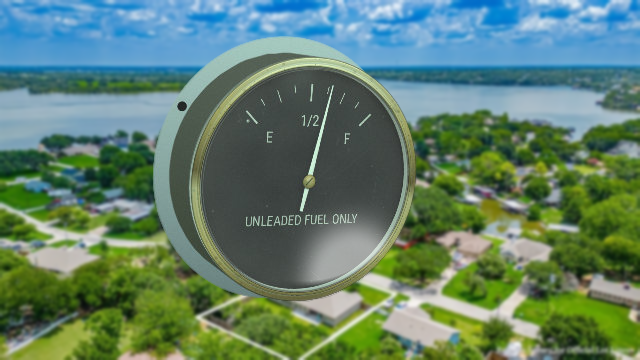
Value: value=0.625
